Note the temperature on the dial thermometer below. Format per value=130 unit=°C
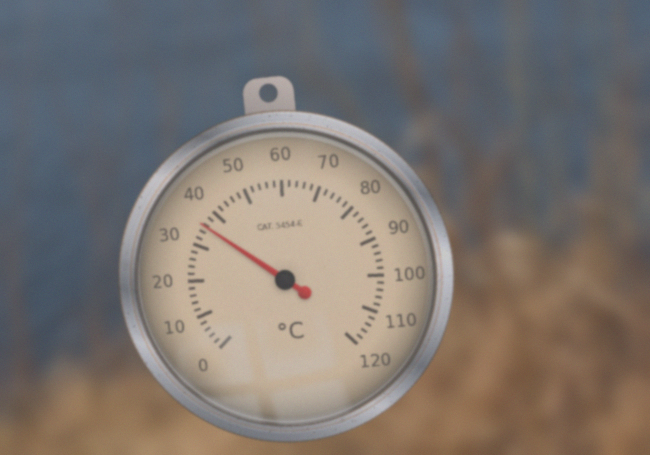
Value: value=36 unit=°C
